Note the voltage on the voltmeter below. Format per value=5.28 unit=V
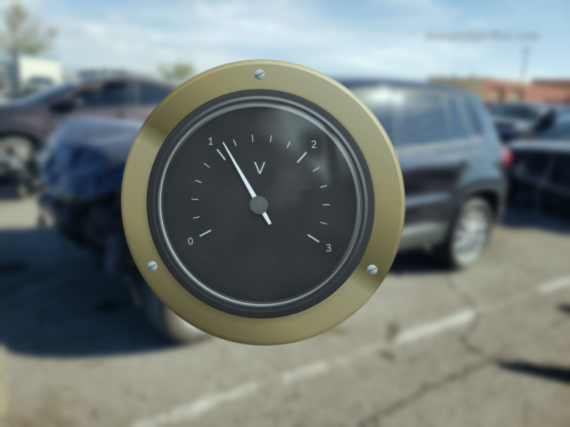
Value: value=1.1 unit=V
